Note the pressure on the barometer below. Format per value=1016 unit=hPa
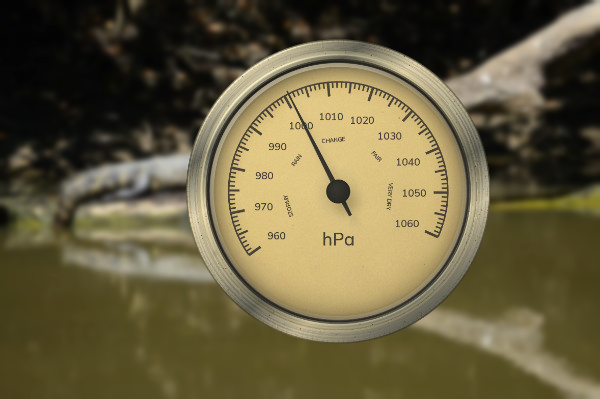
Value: value=1001 unit=hPa
